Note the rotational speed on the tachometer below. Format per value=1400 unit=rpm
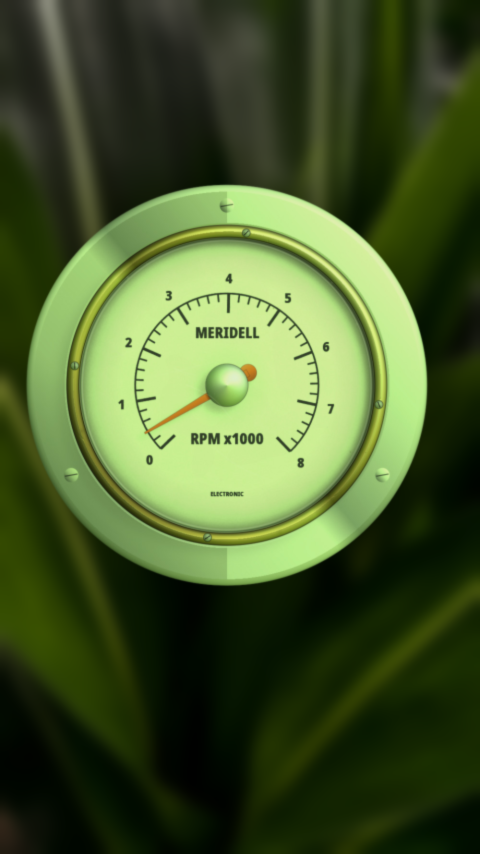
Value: value=400 unit=rpm
